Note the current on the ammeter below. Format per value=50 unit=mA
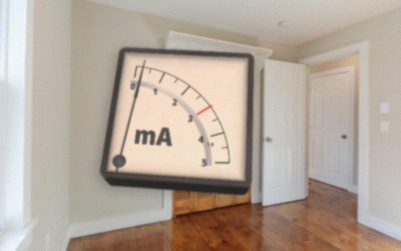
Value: value=0.25 unit=mA
